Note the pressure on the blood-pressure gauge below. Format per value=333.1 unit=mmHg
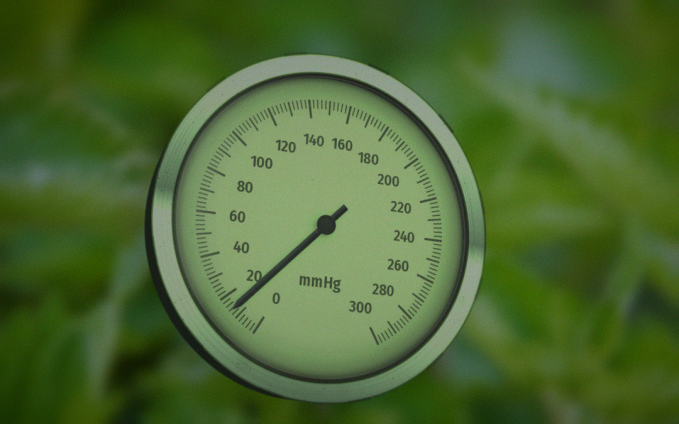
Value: value=14 unit=mmHg
